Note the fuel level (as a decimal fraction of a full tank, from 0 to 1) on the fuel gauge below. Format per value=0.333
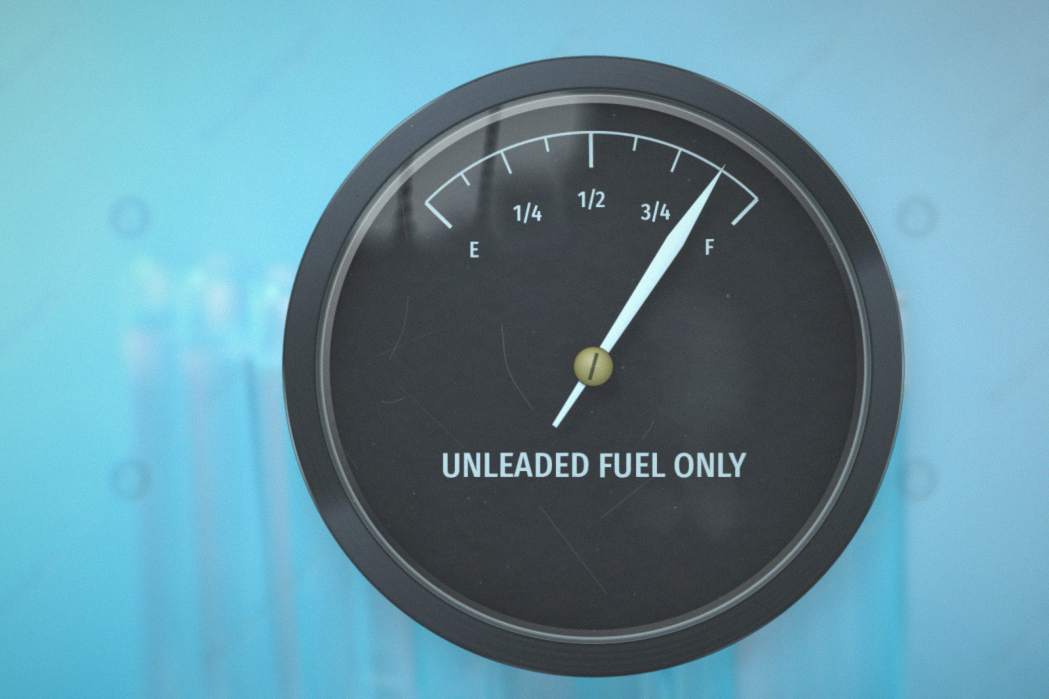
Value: value=0.875
